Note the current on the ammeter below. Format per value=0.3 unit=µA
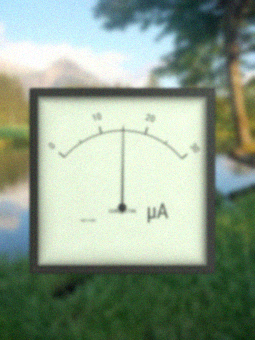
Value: value=15 unit=µA
